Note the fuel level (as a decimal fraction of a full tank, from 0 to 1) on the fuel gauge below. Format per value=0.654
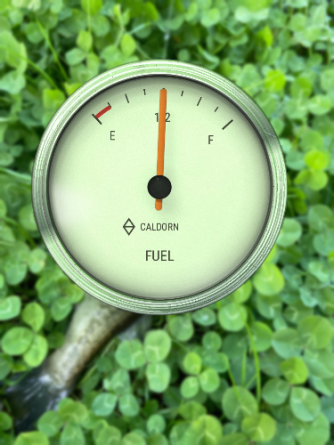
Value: value=0.5
